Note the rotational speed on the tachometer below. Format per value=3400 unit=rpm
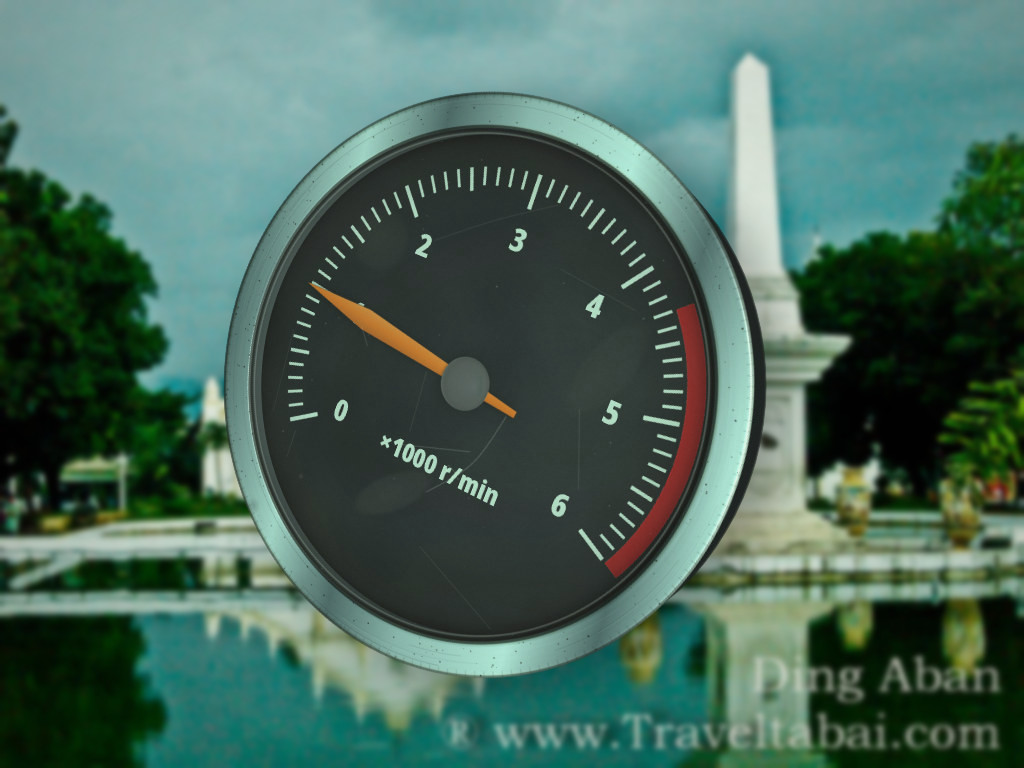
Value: value=1000 unit=rpm
